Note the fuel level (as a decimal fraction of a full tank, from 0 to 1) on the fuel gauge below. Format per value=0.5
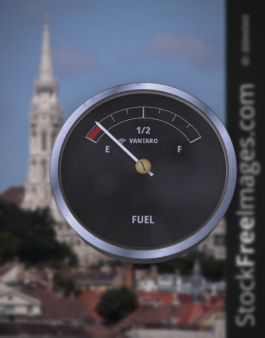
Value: value=0.125
